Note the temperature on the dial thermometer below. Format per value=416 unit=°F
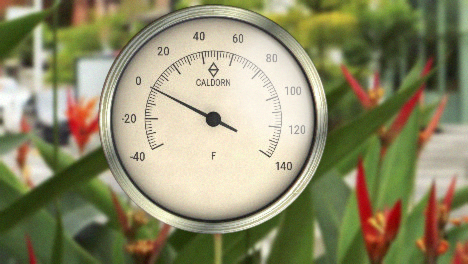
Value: value=0 unit=°F
